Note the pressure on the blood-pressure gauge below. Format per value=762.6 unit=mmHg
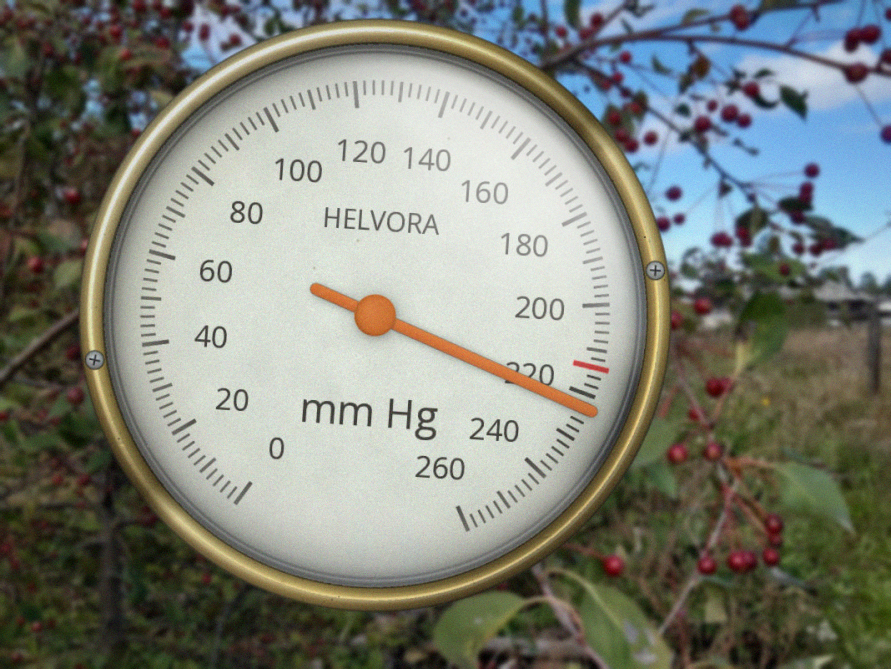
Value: value=223 unit=mmHg
